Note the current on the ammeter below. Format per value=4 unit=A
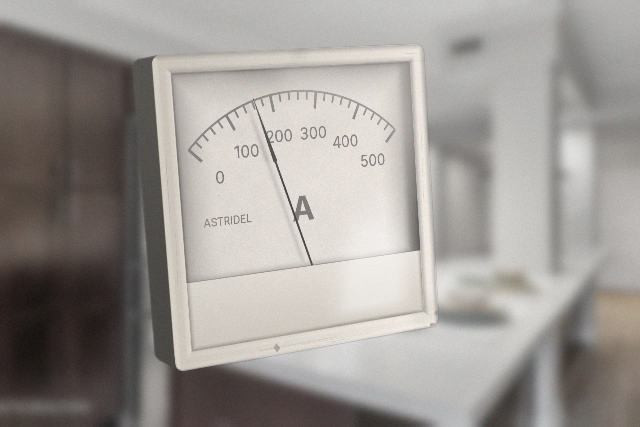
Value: value=160 unit=A
